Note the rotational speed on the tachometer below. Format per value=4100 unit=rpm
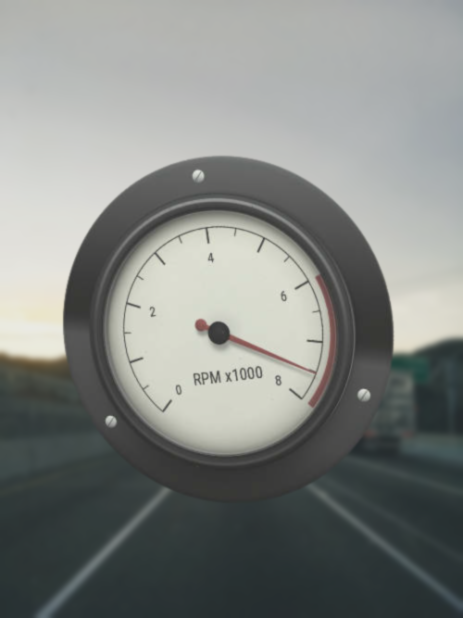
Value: value=7500 unit=rpm
